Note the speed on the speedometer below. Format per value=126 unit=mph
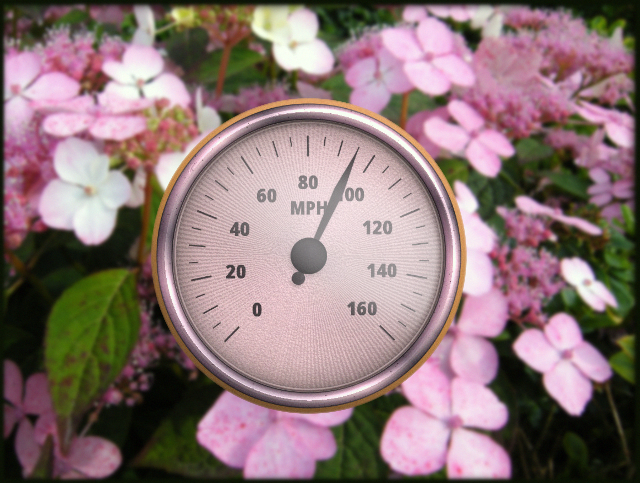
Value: value=95 unit=mph
